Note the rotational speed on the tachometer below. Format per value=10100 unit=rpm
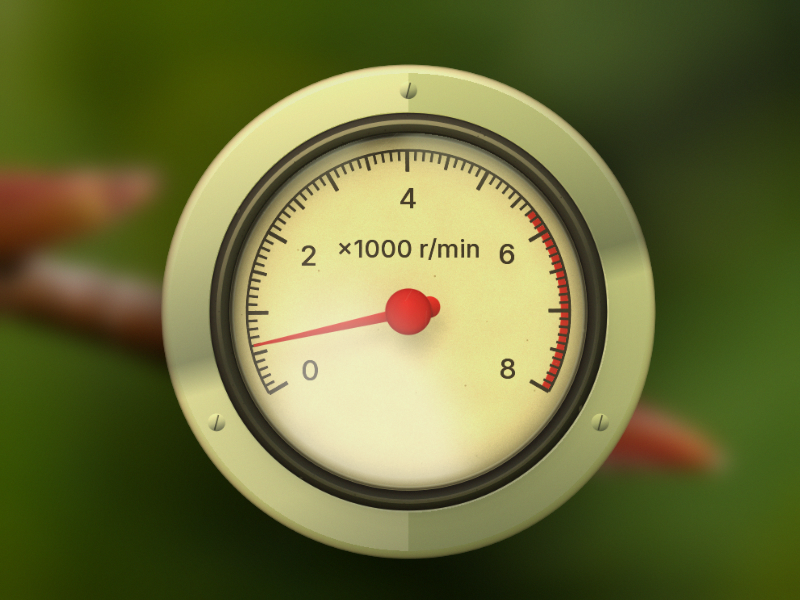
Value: value=600 unit=rpm
